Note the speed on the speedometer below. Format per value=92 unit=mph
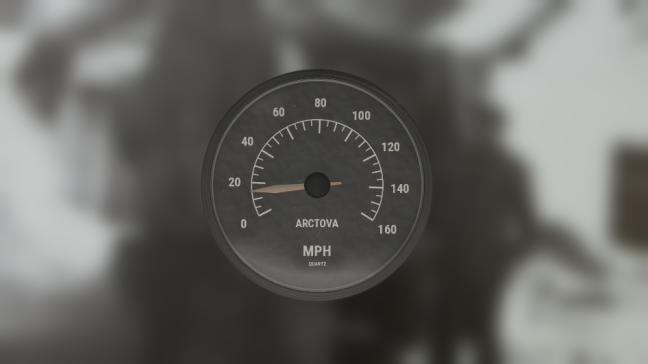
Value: value=15 unit=mph
